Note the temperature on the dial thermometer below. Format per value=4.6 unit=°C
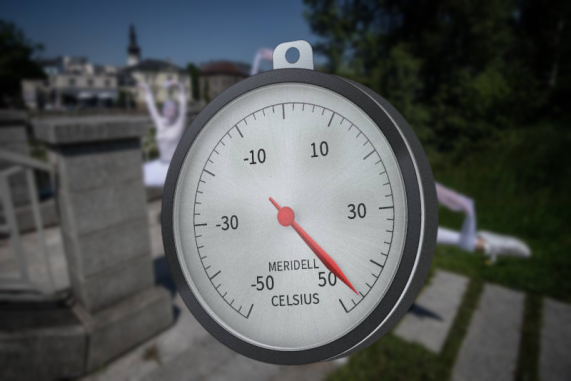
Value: value=46 unit=°C
